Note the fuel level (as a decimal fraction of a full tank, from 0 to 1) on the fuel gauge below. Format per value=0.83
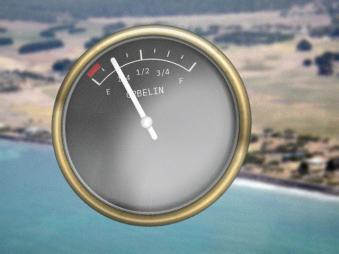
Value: value=0.25
